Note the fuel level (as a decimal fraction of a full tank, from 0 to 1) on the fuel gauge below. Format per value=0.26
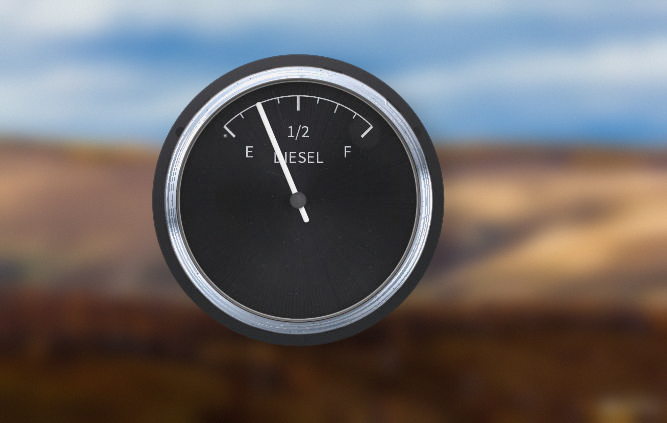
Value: value=0.25
